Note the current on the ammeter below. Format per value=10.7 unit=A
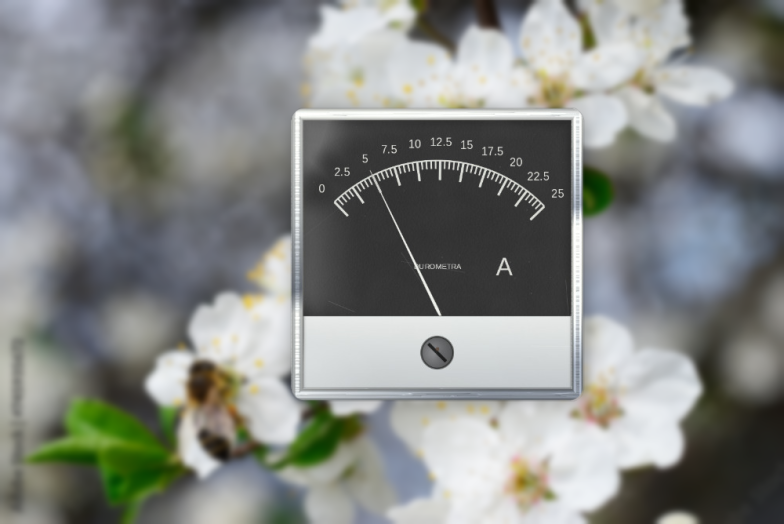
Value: value=5 unit=A
